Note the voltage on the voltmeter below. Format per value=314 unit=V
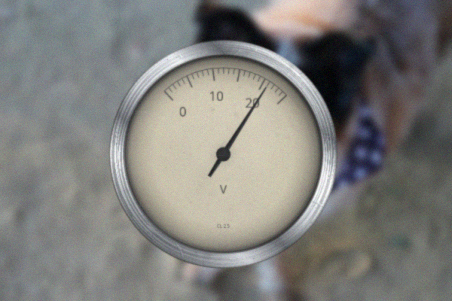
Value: value=21 unit=V
